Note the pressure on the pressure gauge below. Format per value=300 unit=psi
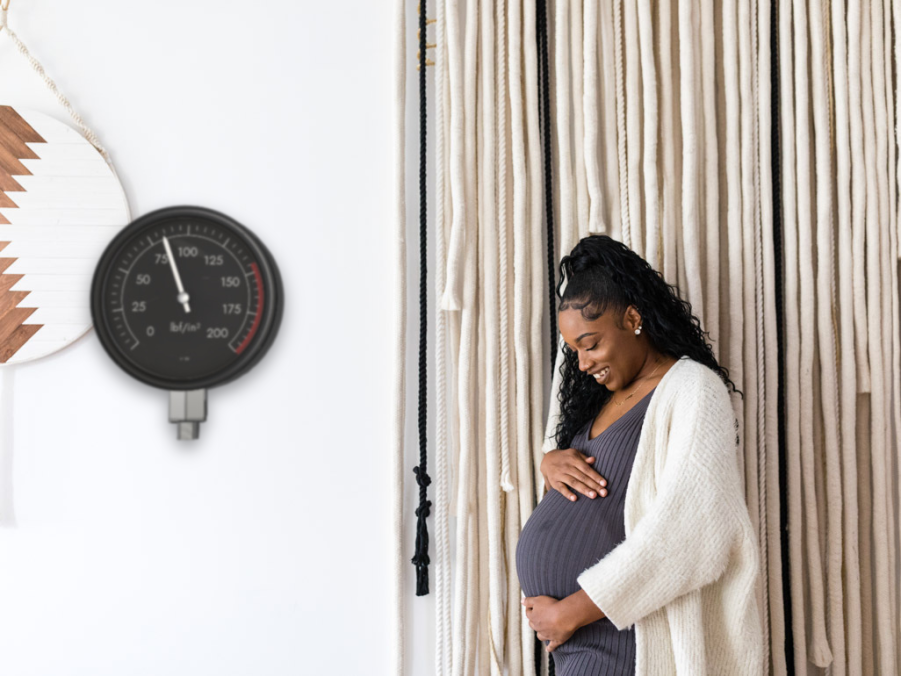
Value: value=85 unit=psi
